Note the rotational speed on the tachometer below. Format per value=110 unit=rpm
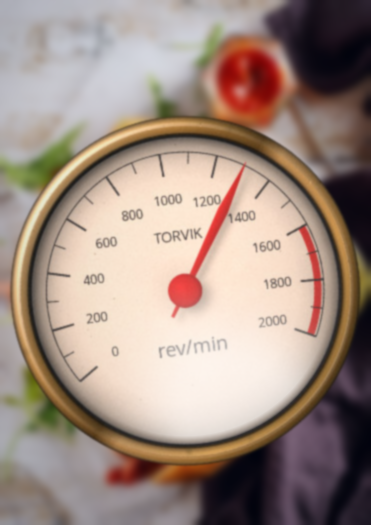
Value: value=1300 unit=rpm
